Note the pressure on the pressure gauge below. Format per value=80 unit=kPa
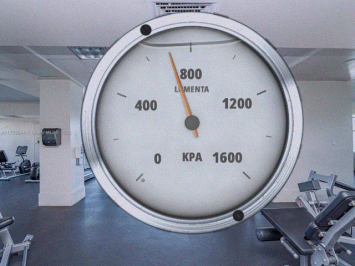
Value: value=700 unit=kPa
